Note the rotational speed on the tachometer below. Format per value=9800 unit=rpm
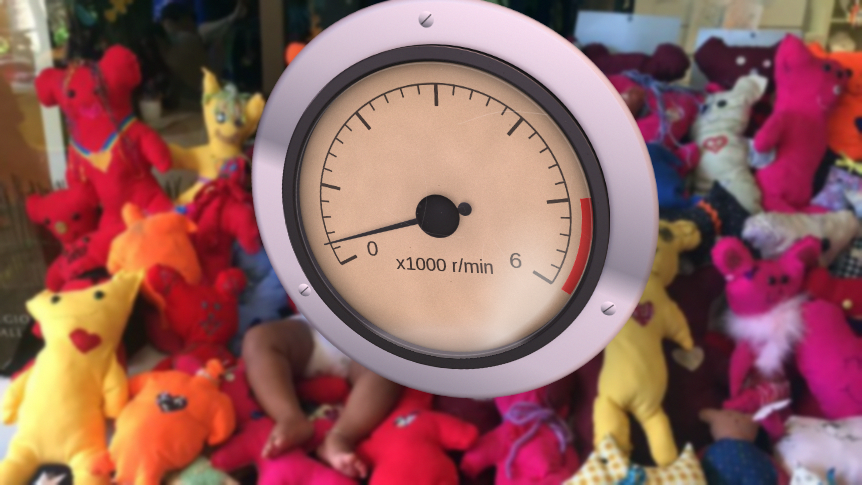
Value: value=300 unit=rpm
